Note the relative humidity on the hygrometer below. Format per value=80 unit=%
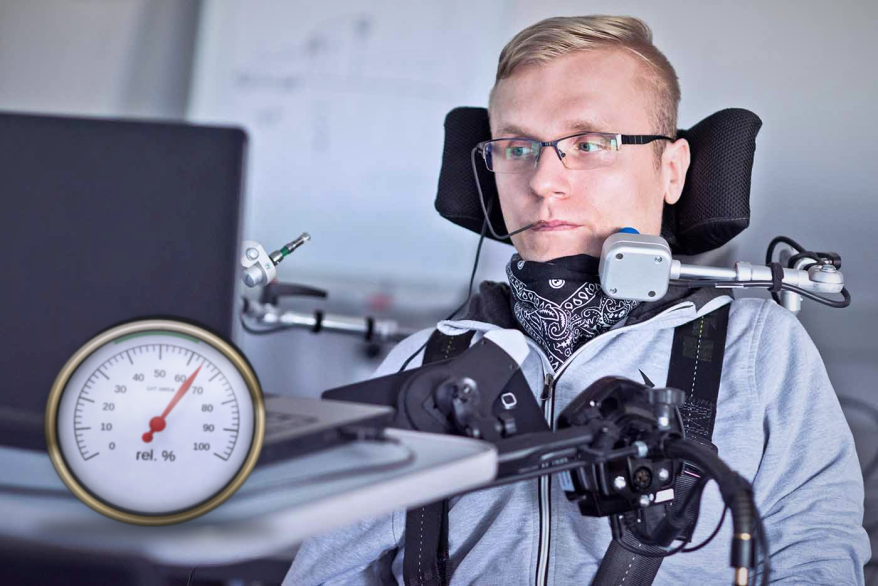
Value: value=64 unit=%
